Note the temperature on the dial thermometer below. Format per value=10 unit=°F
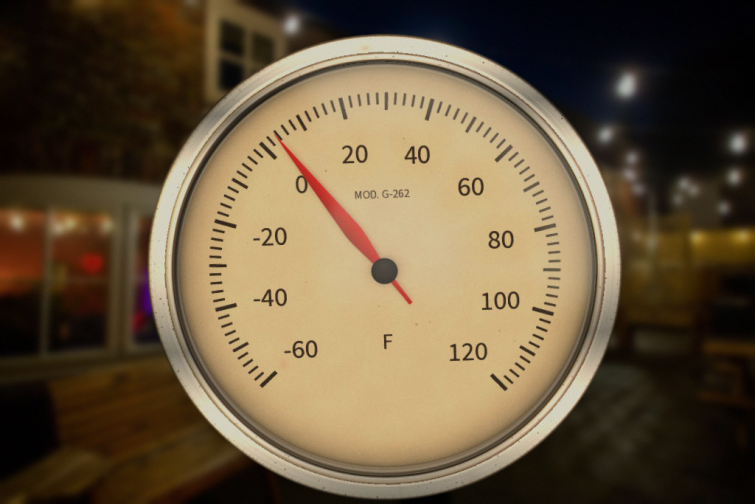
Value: value=4 unit=°F
